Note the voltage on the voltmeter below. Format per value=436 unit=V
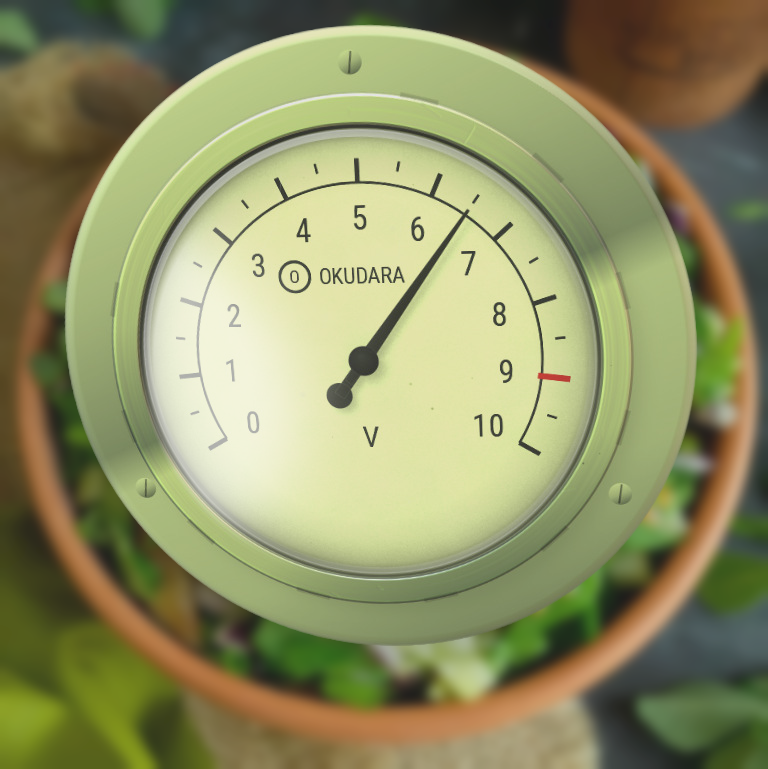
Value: value=6.5 unit=V
